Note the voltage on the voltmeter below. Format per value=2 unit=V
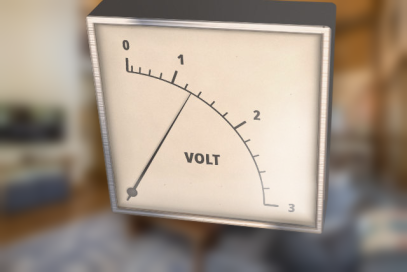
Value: value=1.3 unit=V
